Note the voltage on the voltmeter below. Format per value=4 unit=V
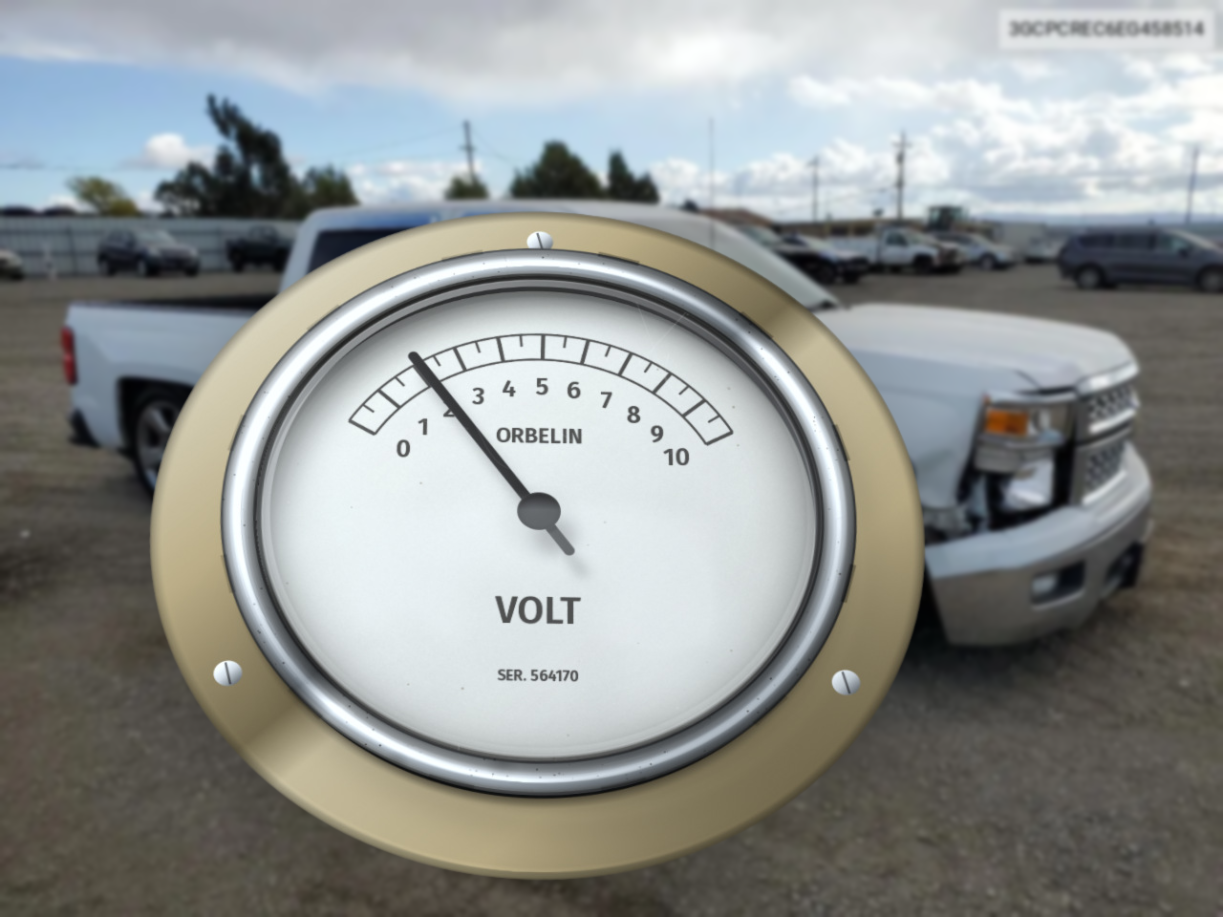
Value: value=2 unit=V
